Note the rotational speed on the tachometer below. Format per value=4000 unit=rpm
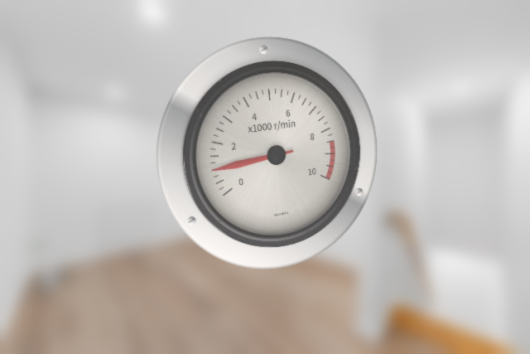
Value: value=1000 unit=rpm
